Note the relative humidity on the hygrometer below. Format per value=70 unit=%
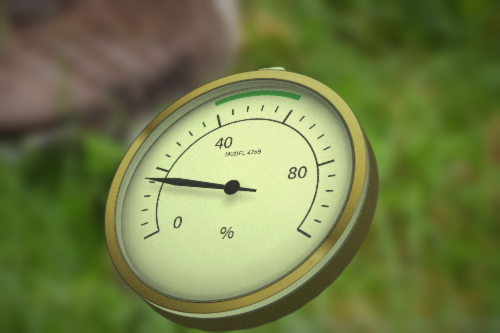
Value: value=16 unit=%
